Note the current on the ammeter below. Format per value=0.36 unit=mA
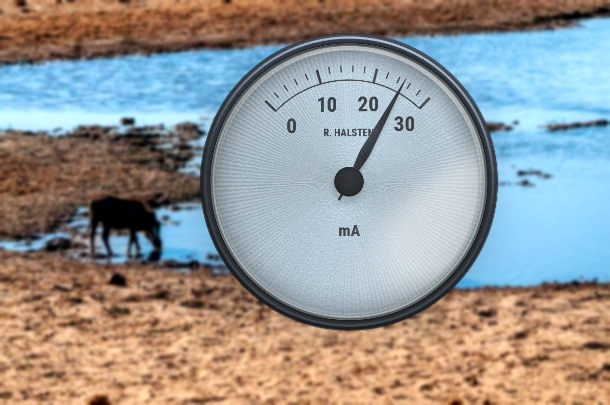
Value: value=25 unit=mA
